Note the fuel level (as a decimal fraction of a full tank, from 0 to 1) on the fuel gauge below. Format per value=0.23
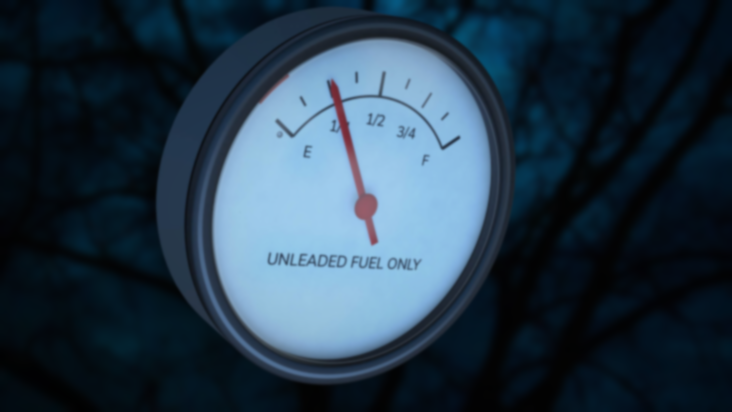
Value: value=0.25
